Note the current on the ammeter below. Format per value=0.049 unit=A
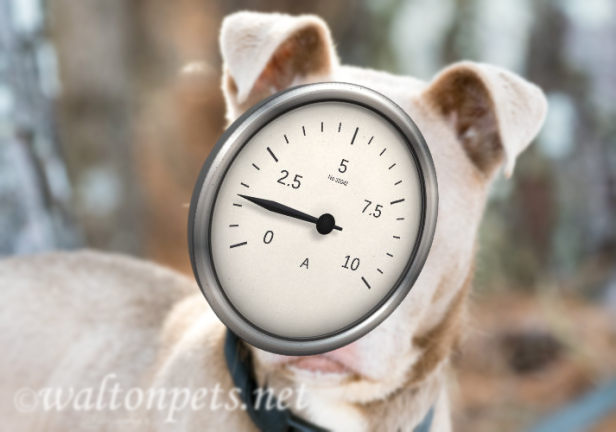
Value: value=1.25 unit=A
